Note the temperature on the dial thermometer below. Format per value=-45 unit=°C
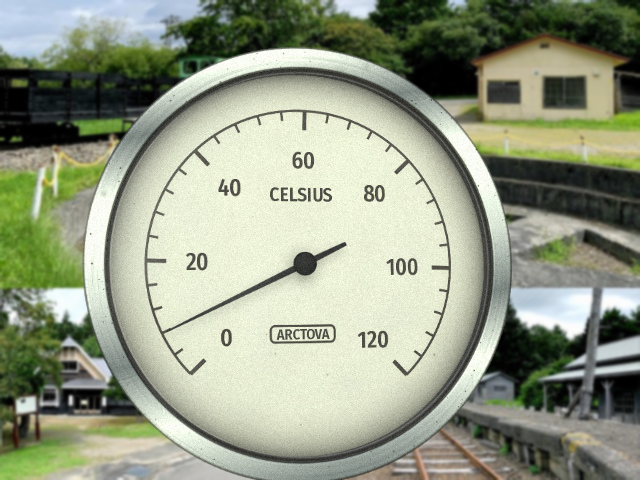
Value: value=8 unit=°C
